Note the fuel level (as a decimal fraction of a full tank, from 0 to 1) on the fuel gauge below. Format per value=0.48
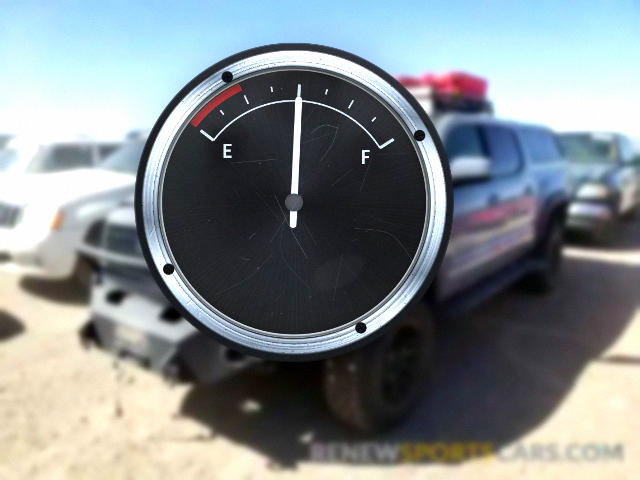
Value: value=0.5
